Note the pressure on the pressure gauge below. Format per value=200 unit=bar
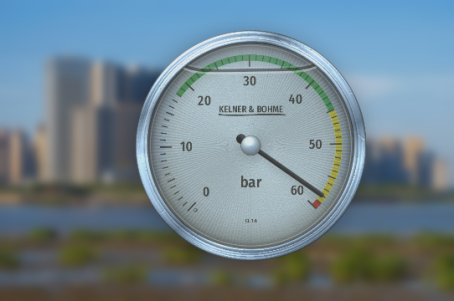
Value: value=58 unit=bar
